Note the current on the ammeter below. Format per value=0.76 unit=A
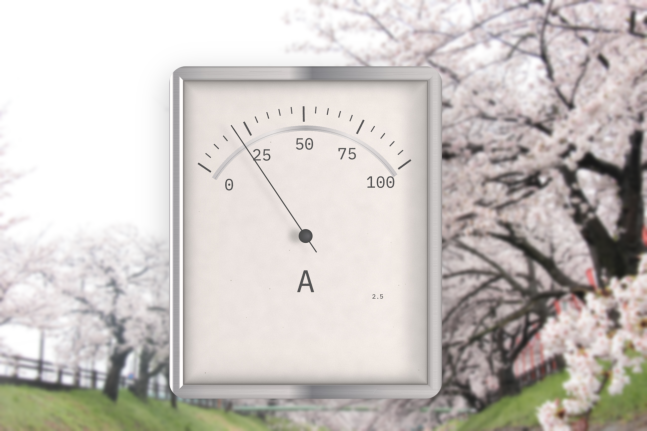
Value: value=20 unit=A
